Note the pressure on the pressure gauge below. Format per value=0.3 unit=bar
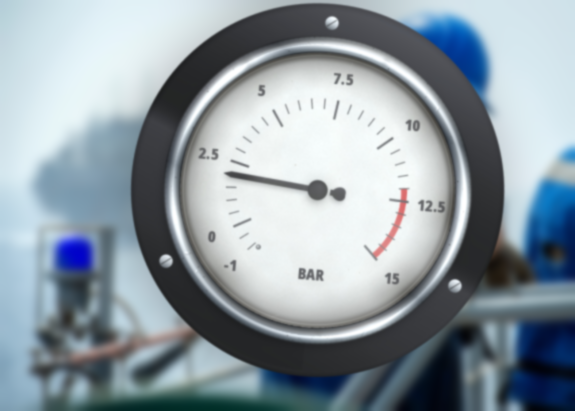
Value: value=2 unit=bar
